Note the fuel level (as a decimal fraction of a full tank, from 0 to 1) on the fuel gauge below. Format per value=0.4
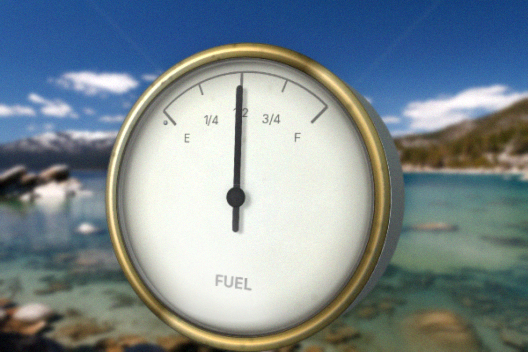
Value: value=0.5
